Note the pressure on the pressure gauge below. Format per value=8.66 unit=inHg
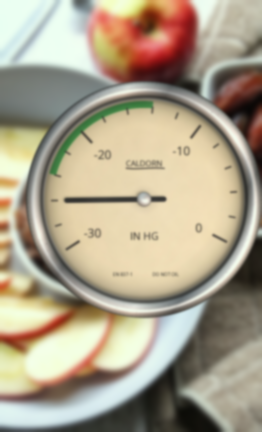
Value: value=-26 unit=inHg
